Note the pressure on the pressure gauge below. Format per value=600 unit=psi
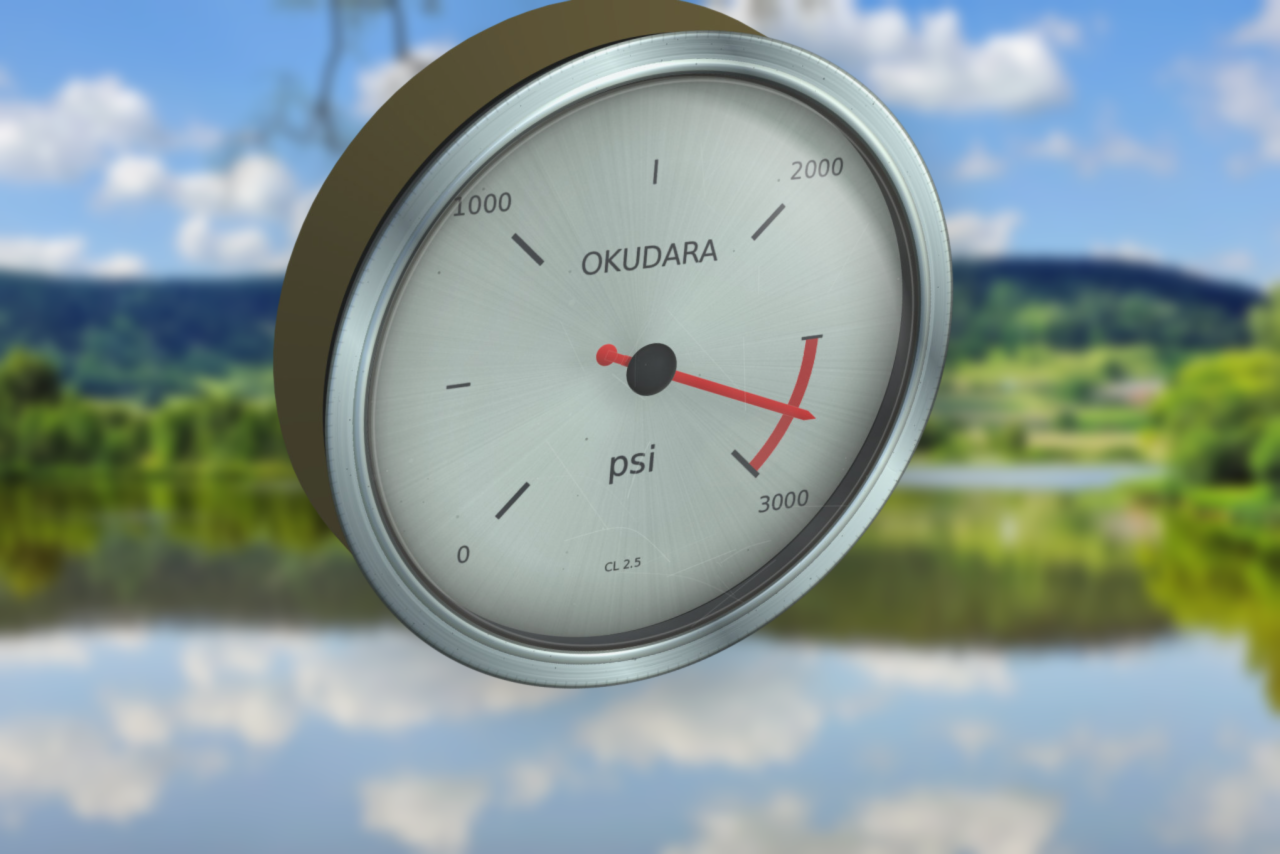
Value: value=2750 unit=psi
